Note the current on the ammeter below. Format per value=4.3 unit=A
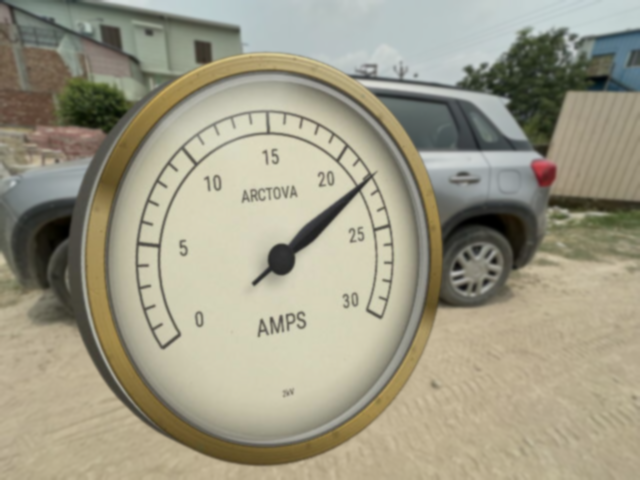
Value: value=22 unit=A
